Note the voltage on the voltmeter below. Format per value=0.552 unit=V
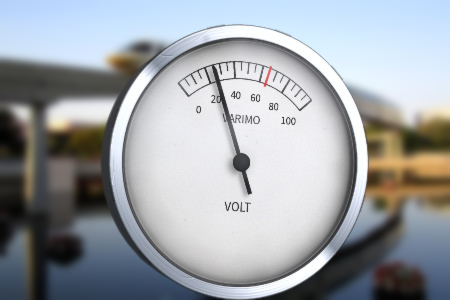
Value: value=25 unit=V
